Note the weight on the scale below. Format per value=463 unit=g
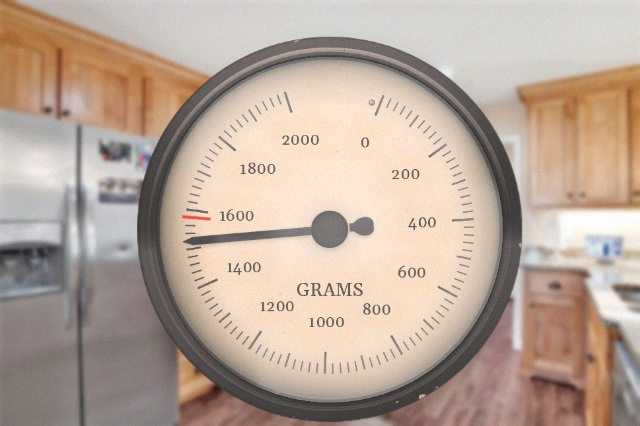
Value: value=1520 unit=g
